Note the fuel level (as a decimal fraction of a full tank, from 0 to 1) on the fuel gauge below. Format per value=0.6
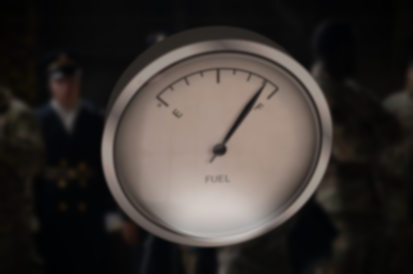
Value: value=0.875
